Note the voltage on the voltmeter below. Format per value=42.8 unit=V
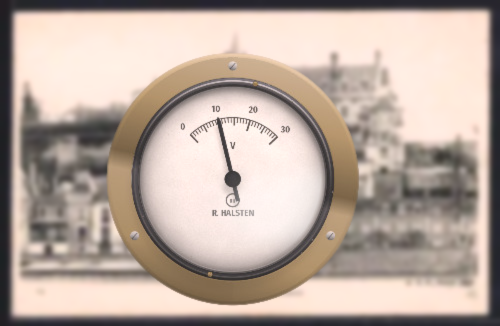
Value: value=10 unit=V
